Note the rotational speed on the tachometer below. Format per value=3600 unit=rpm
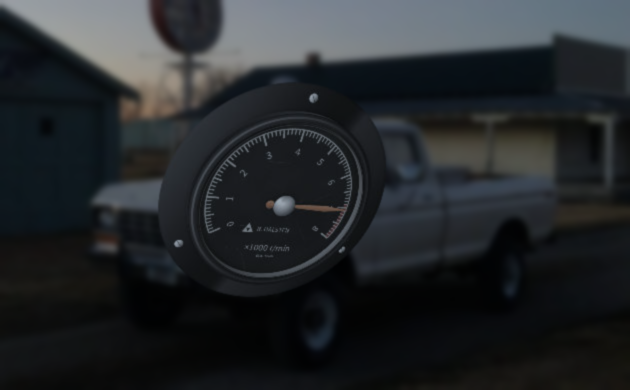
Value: value=7000 unit=rpm
